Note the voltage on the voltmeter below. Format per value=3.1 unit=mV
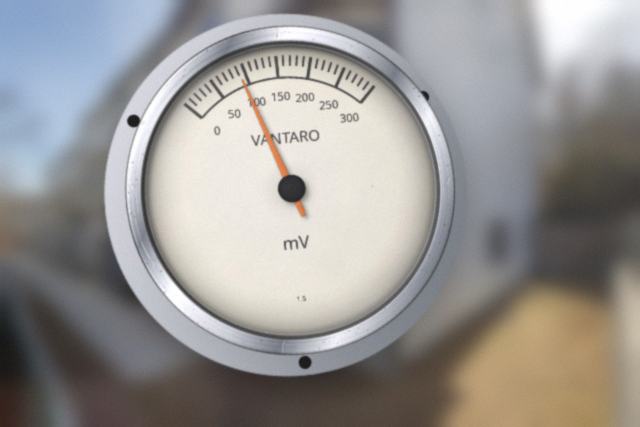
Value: value=90 unit=mV
